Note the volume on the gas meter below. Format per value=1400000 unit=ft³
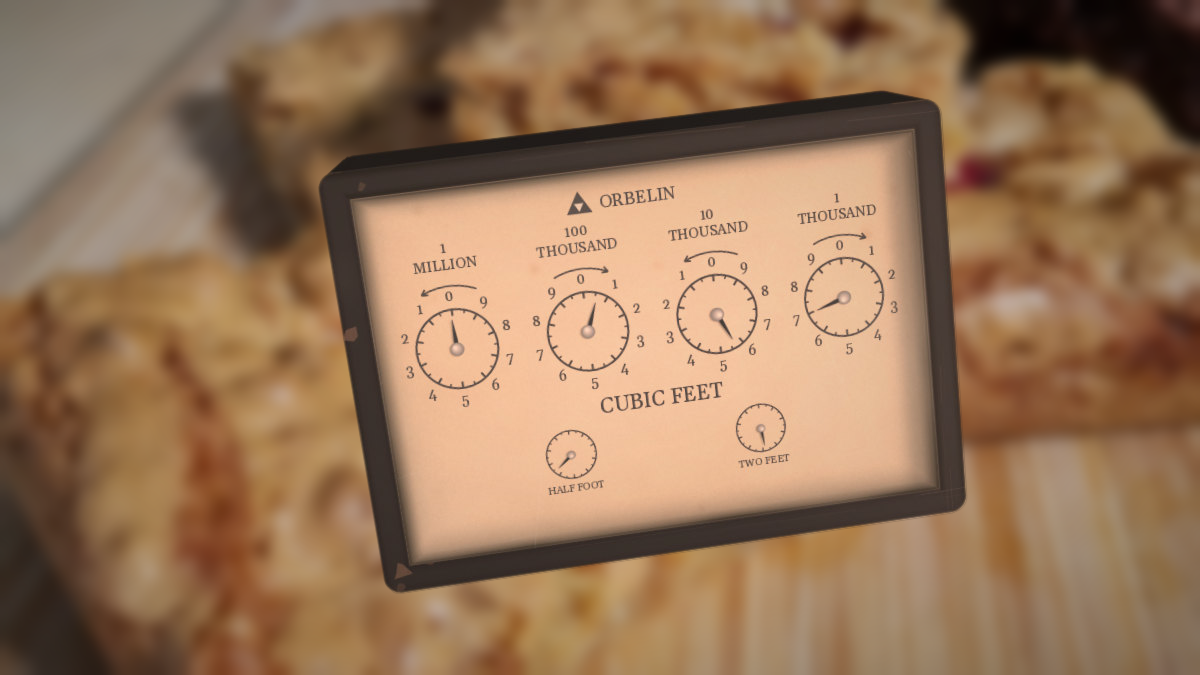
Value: value=5700 unit=ft³
